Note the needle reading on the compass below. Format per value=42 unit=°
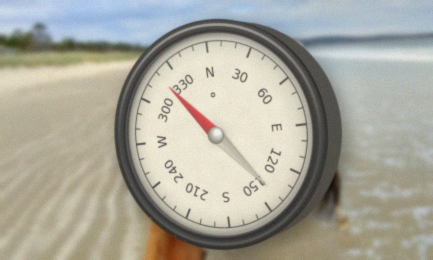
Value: value=320 unit=°
